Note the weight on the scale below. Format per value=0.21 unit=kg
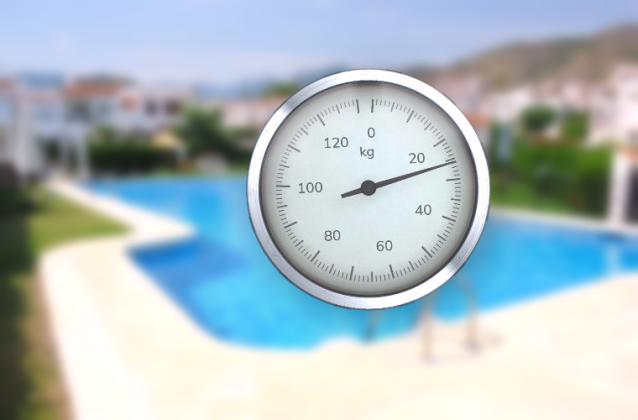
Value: value=26 unit=kg
